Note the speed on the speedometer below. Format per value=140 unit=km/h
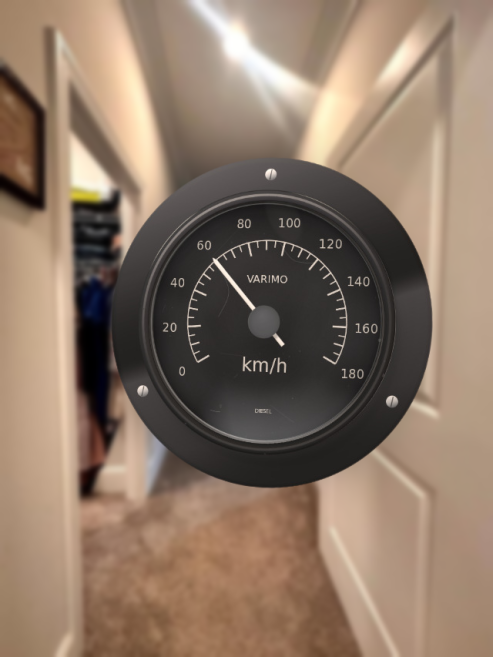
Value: value=60 unit=km/h
